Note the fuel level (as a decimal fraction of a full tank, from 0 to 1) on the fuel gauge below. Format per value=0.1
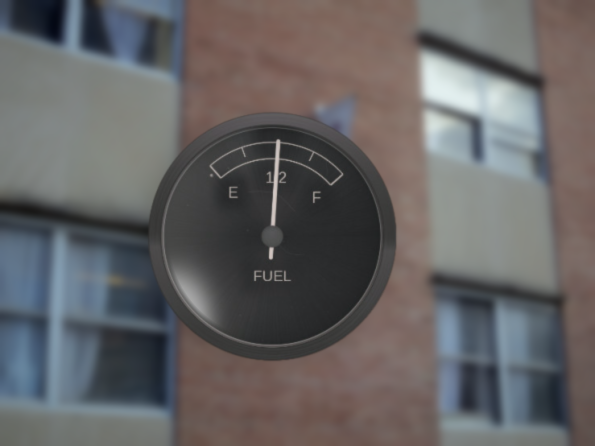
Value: value=0.5
